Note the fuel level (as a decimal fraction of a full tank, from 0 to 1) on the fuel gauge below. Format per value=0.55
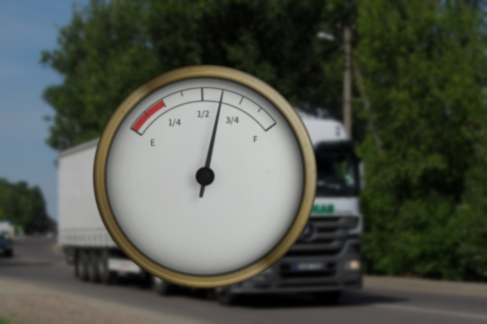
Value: value=0.625
